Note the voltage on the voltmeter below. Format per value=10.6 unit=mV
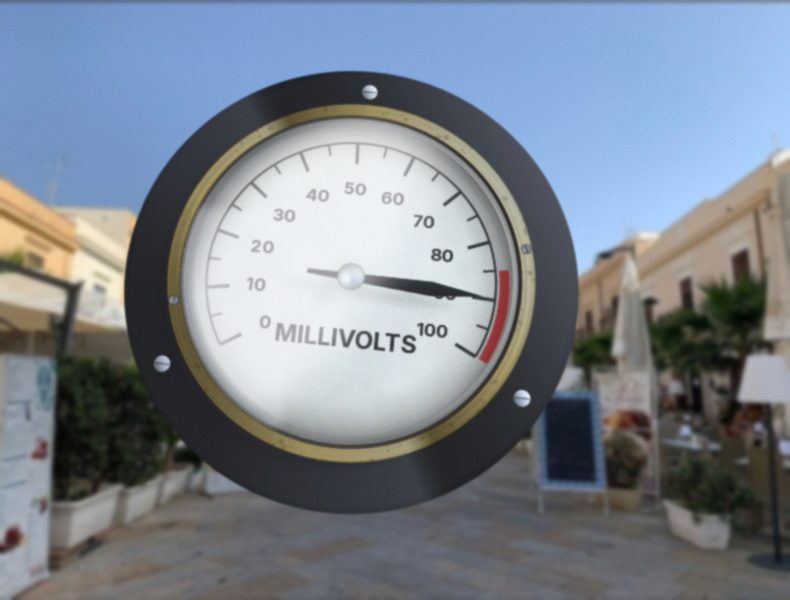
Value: value=90 unit=mV
